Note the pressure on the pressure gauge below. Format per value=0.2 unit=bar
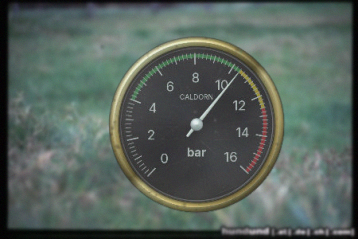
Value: value=10.4 unit=bar
